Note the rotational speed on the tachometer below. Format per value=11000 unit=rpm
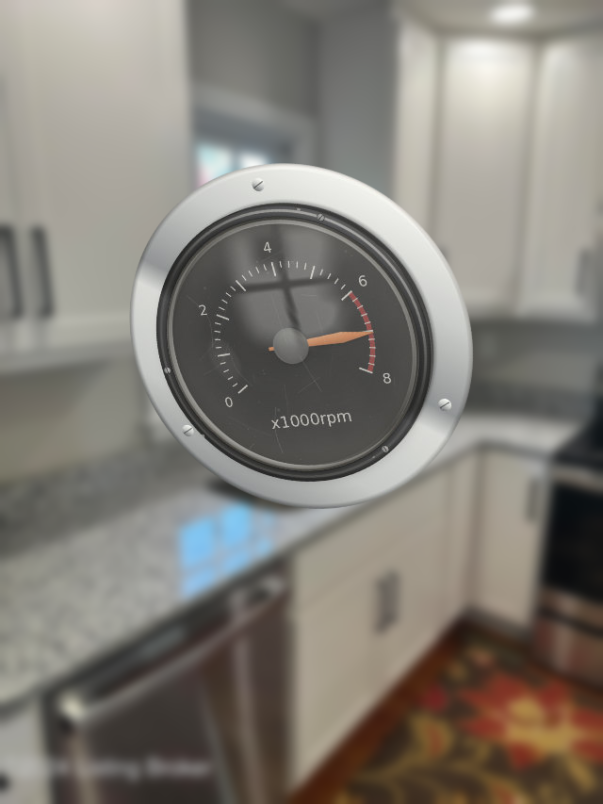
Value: value=7000 unit=rpm
